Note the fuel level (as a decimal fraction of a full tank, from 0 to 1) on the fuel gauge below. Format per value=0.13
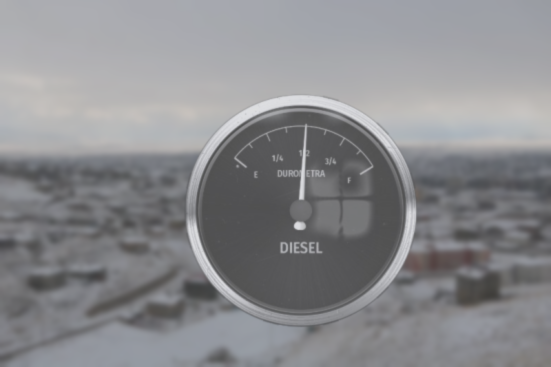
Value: value=0.5
